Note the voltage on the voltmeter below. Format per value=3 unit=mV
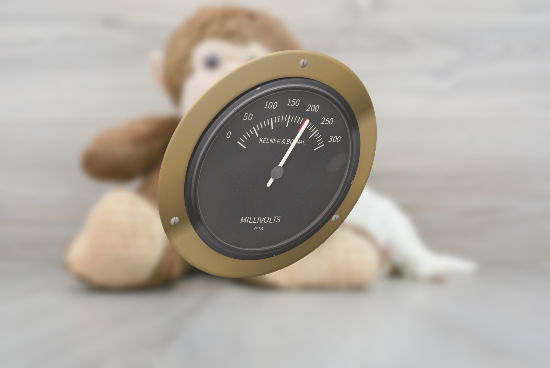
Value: value=200 unit=mV
